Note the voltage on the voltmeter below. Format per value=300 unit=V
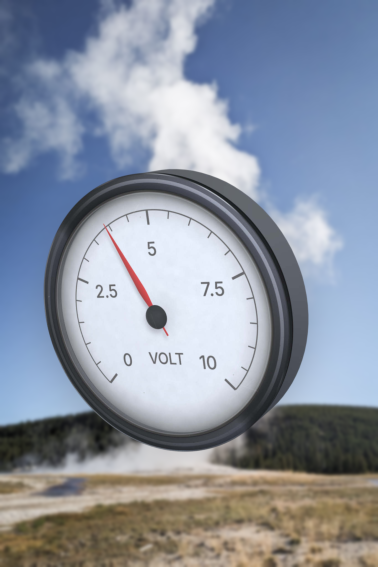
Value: value=4 unit=V
